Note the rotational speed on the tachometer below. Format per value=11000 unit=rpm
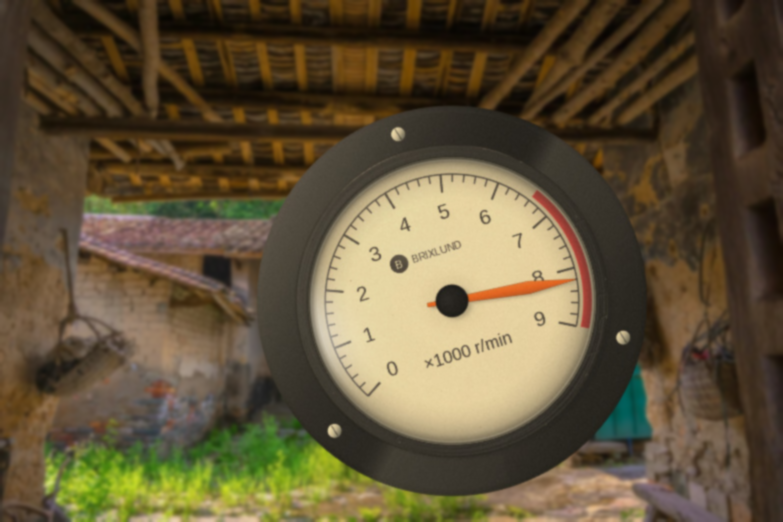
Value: value=8200 unit=rpm
